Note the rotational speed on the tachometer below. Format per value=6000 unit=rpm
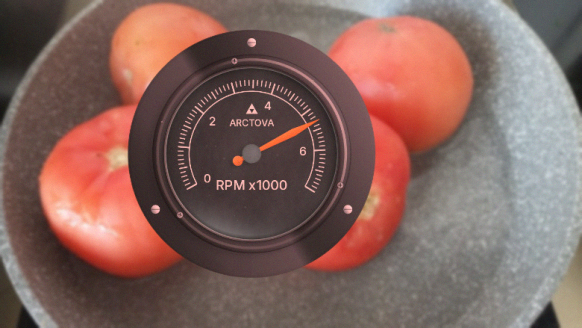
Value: value=5300 unit=rpm
